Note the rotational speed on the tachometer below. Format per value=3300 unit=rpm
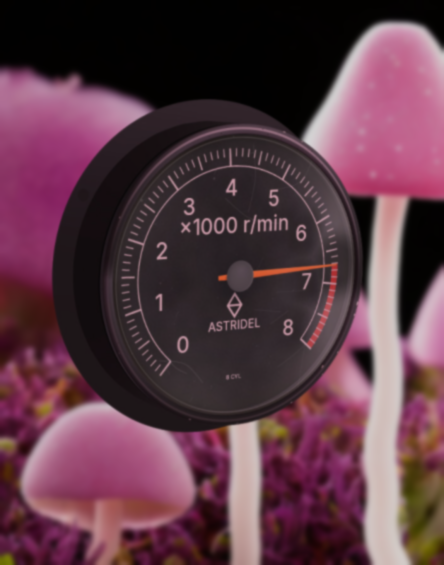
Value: value=6700 unit=rpm
